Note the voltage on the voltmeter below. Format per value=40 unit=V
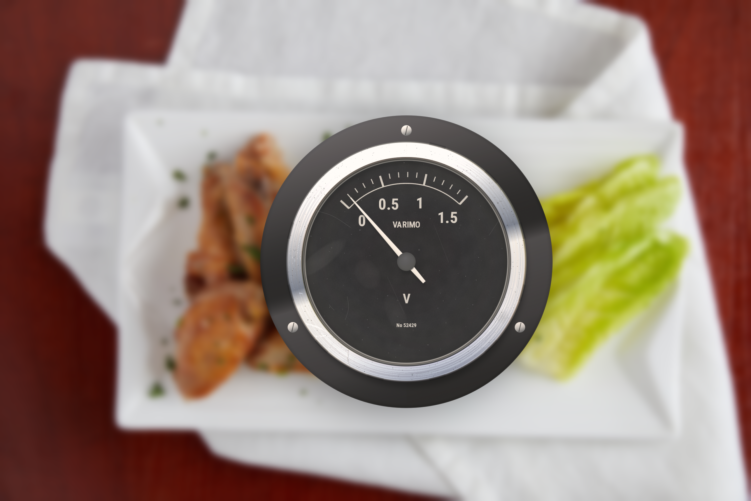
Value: value=0.1 unit=V
